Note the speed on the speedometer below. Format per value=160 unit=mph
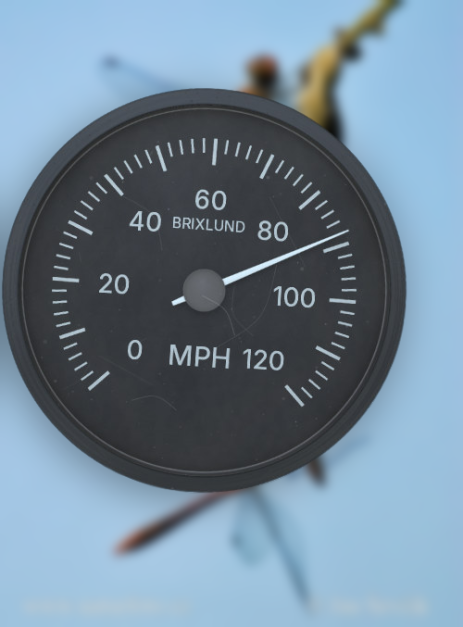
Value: value=88 unit=mph
